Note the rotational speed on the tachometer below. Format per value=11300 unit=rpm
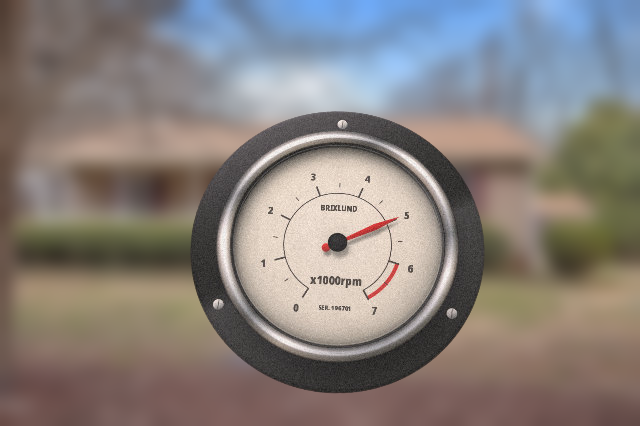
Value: value=5000 unit=rpm
